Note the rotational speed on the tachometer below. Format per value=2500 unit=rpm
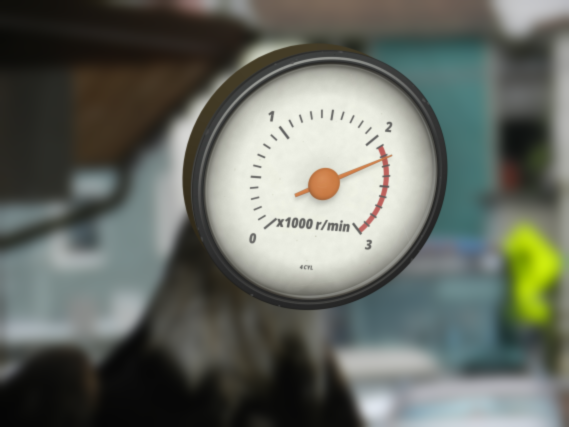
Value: value=2200 unit=rpm
